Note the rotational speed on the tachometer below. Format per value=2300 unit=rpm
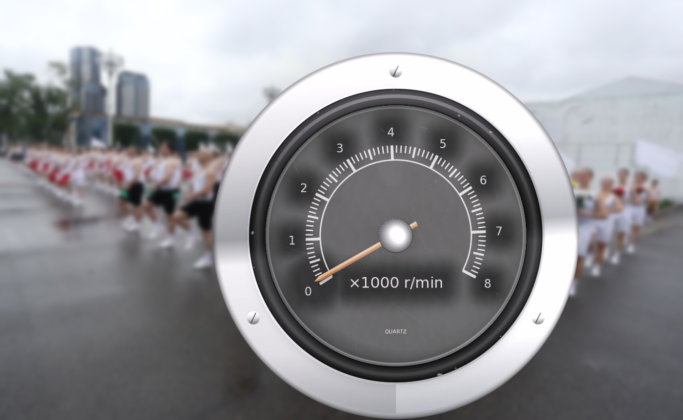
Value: value=100 unit=rpm
